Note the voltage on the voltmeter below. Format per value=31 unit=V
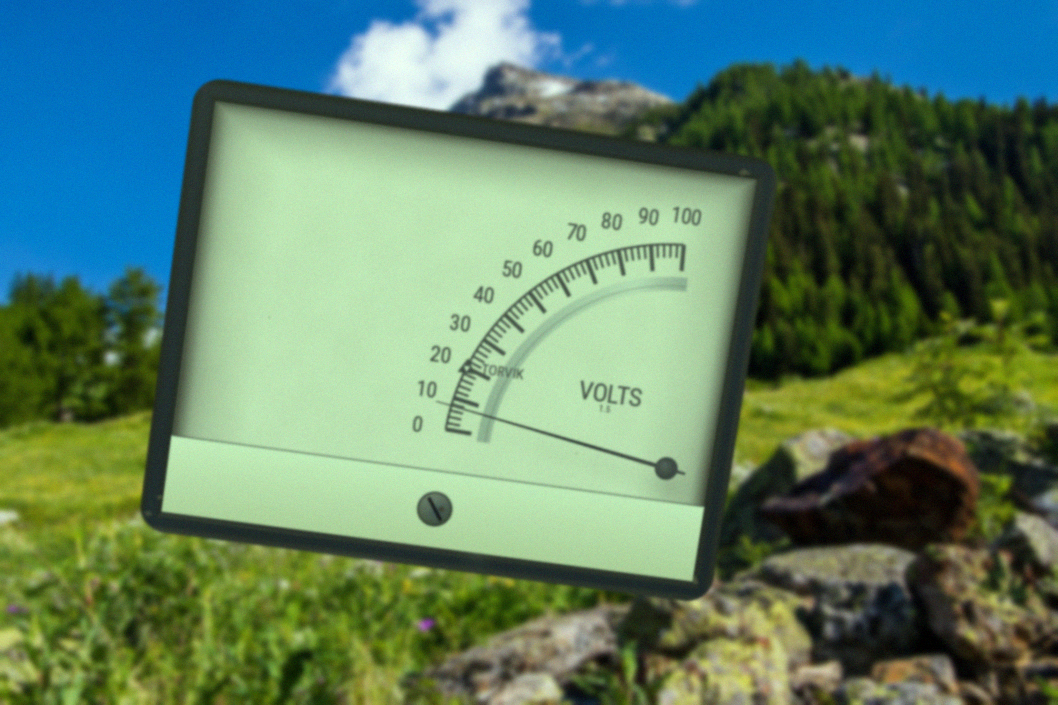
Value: value=8 unit=V
